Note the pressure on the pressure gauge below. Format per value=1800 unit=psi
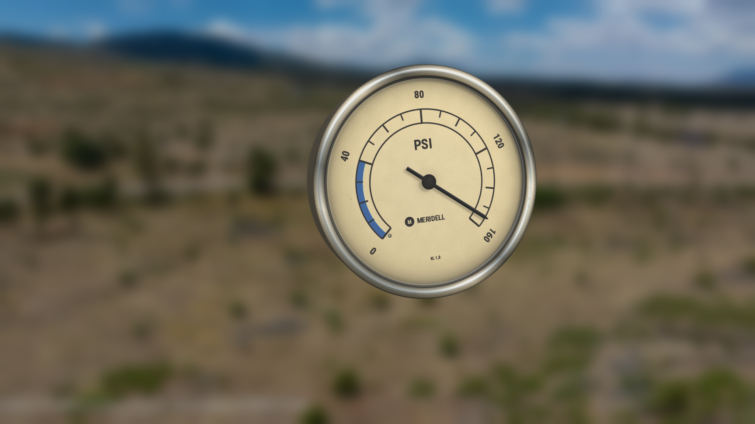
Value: value=155 unit=psi
